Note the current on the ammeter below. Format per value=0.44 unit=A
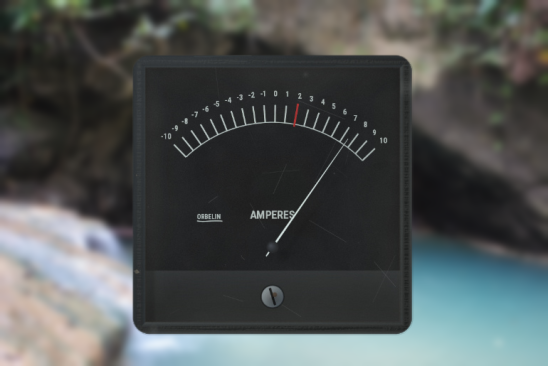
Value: value=7.5 unit=A
